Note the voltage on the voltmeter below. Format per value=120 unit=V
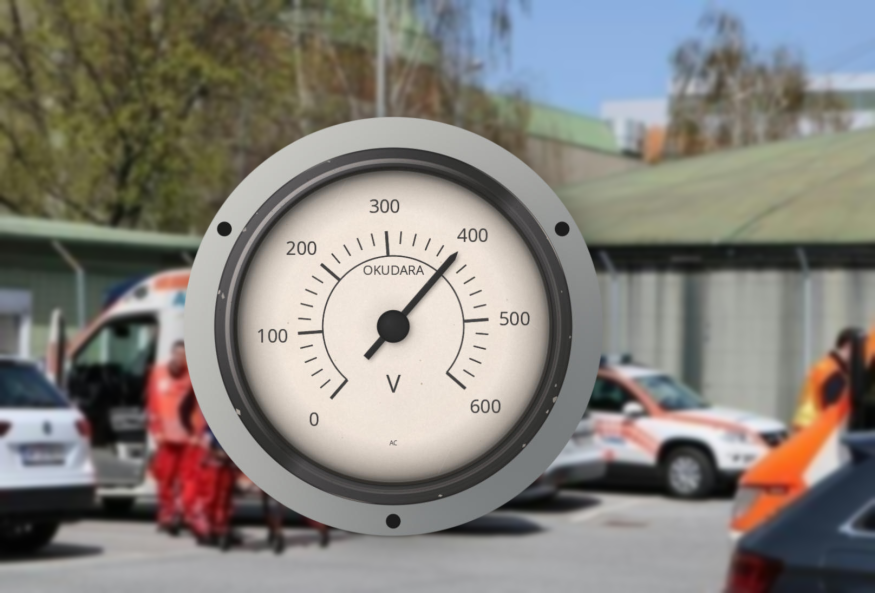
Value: value=400 unit=V
